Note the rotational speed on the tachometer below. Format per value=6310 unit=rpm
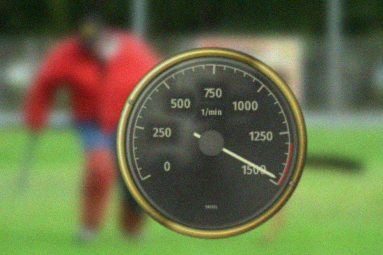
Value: value=1475 unit=rpm
